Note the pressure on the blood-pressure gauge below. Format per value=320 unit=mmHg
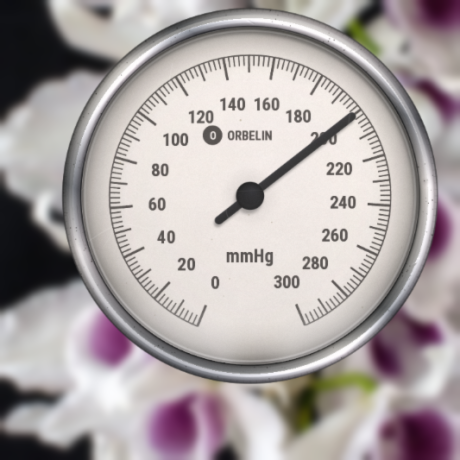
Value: value=200 unit=mmHg
